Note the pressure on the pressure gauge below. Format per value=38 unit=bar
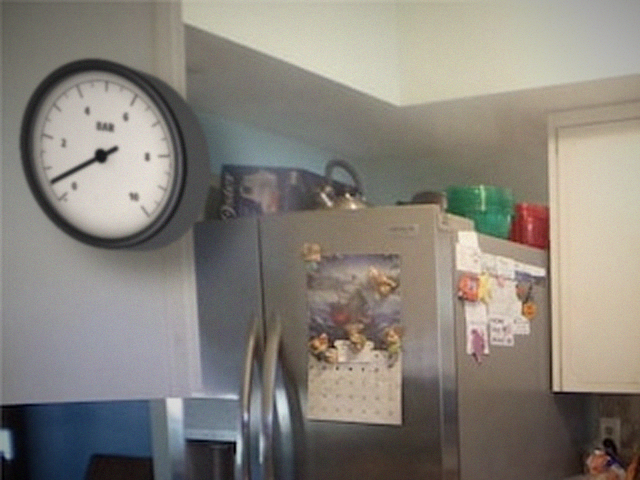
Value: value=0.5 unit=bar
